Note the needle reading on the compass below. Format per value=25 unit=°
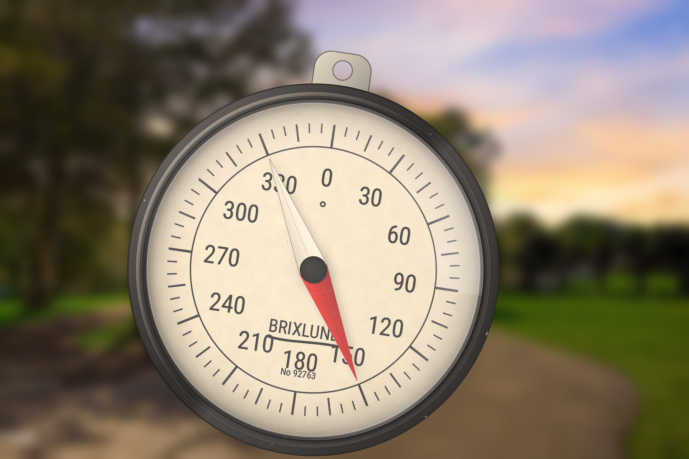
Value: value=150 unit=°
